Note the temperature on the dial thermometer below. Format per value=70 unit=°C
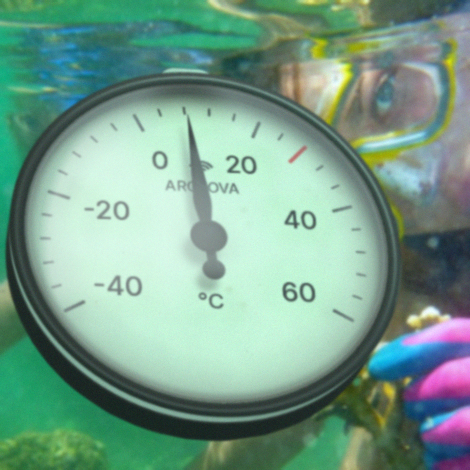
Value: value=8 unit=°C
